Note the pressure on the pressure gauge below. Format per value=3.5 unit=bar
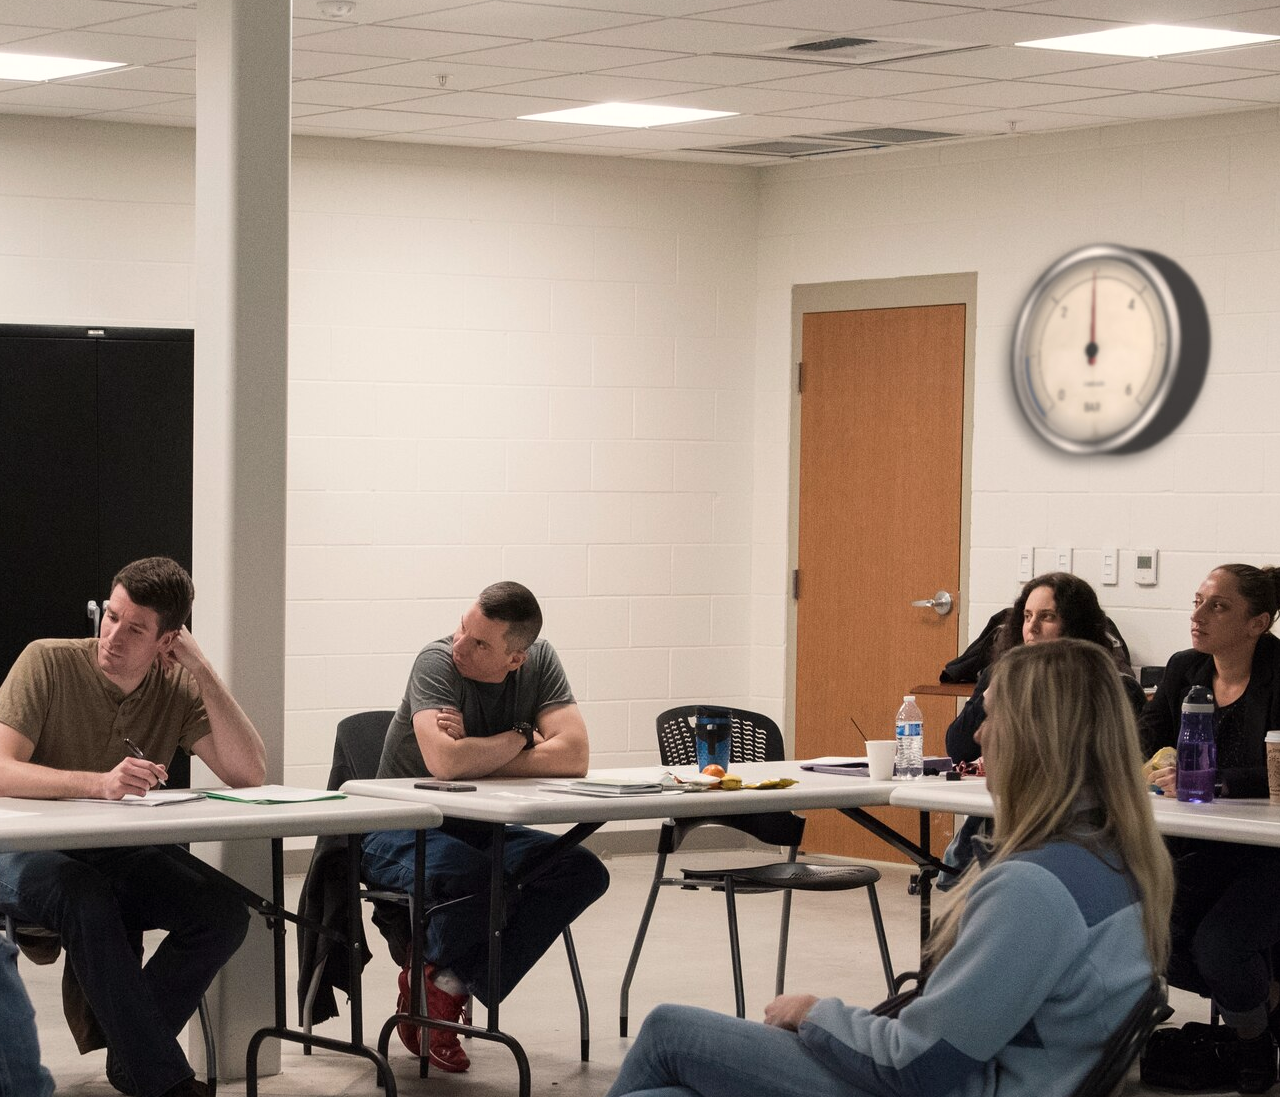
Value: value=3 unit=bar
